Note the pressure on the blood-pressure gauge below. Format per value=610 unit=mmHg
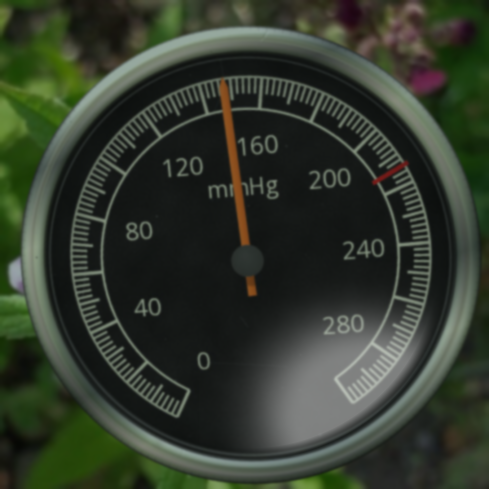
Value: value=148 unit=mmHg
